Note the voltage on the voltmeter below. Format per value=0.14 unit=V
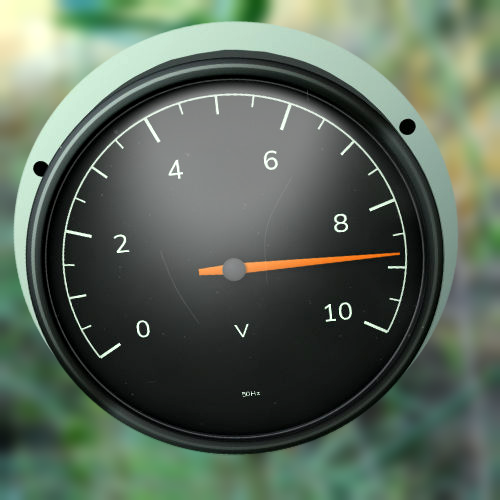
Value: value=8.75 unit=V
